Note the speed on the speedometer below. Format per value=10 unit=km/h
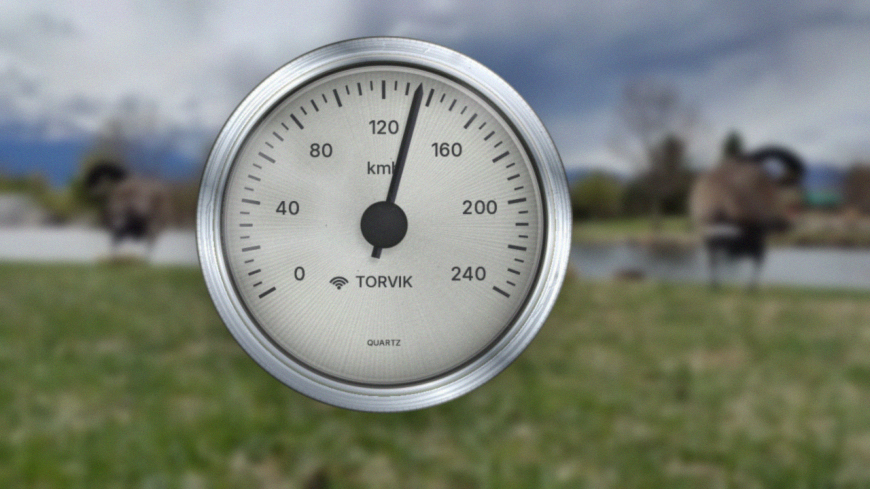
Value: value=135 unit=km/h
